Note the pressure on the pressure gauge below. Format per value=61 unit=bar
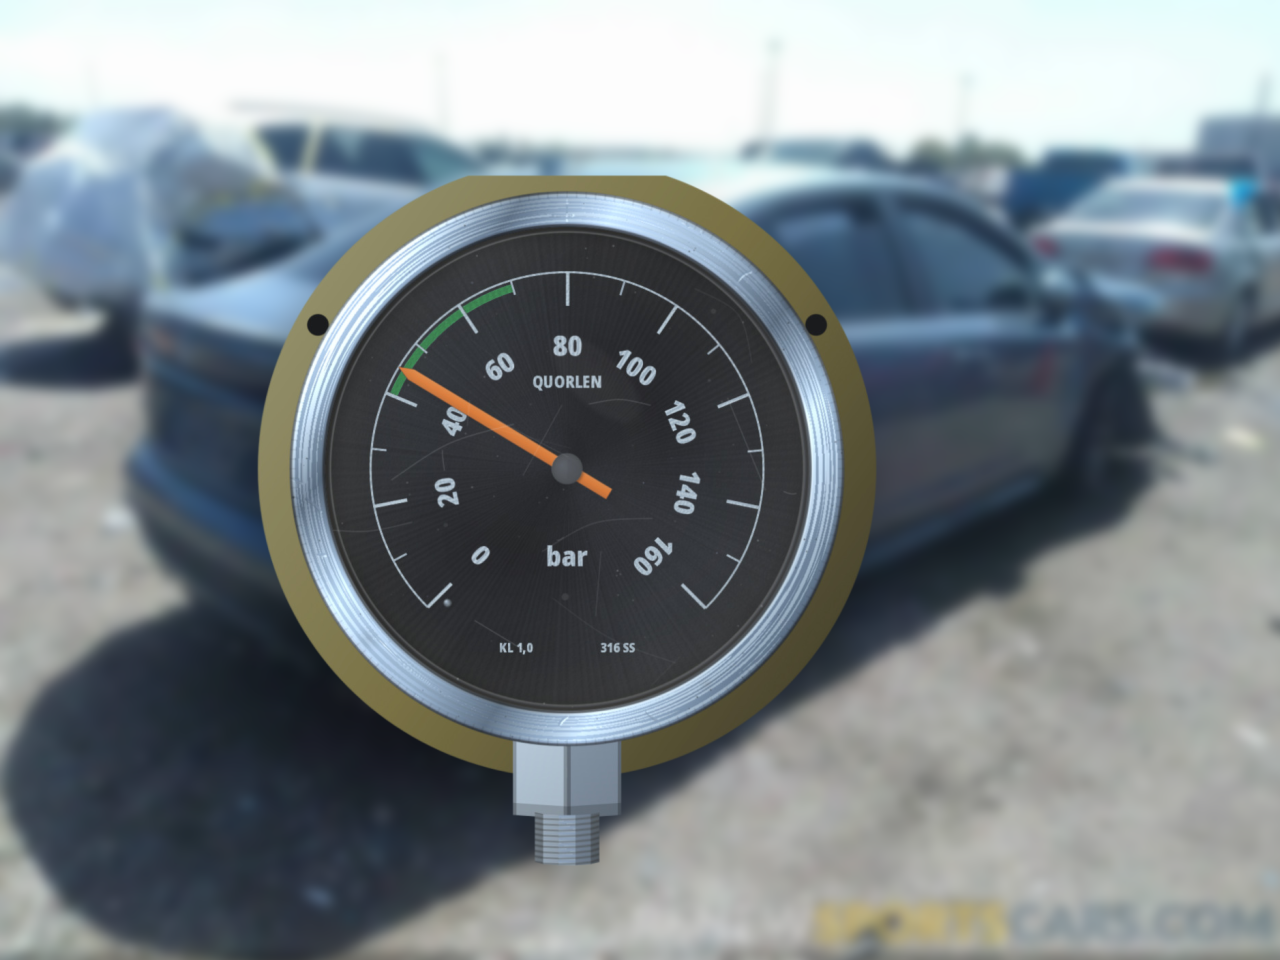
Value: value=45 unit=bar
